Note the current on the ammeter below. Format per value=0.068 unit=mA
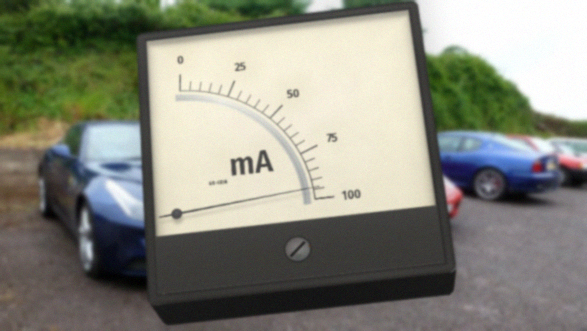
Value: value=95 unit=mA
